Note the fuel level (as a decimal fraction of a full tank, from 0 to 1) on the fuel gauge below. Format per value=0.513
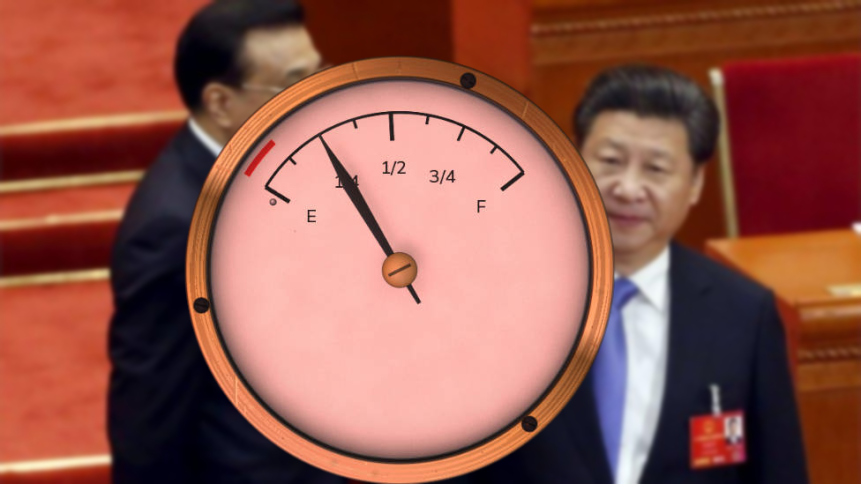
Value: value=0.25
